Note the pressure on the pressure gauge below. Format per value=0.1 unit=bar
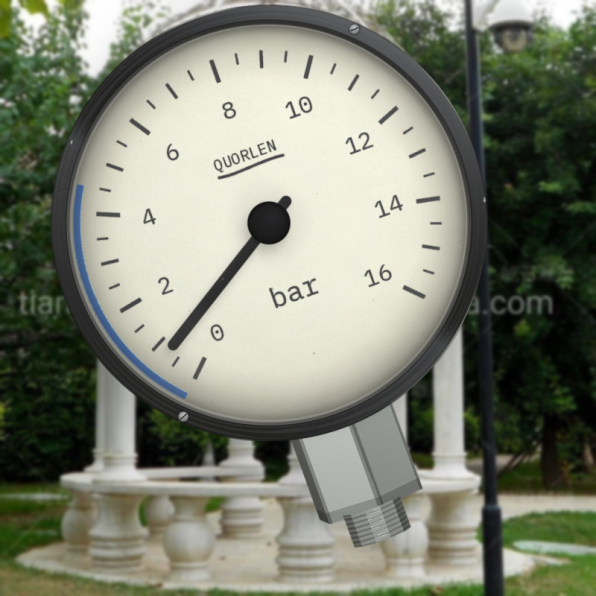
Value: value=0.75 unit=bar
